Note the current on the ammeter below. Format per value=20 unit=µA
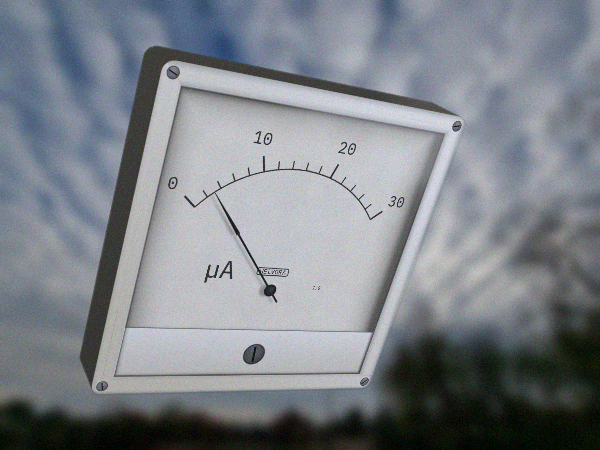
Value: value=3 unit=µA
